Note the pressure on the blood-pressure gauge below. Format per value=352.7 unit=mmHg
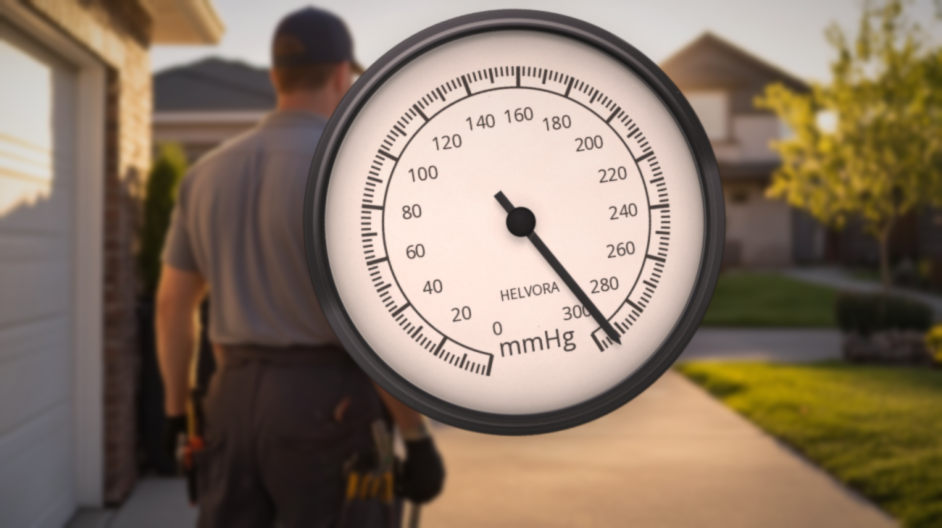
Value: value=294 unit=mmHg
